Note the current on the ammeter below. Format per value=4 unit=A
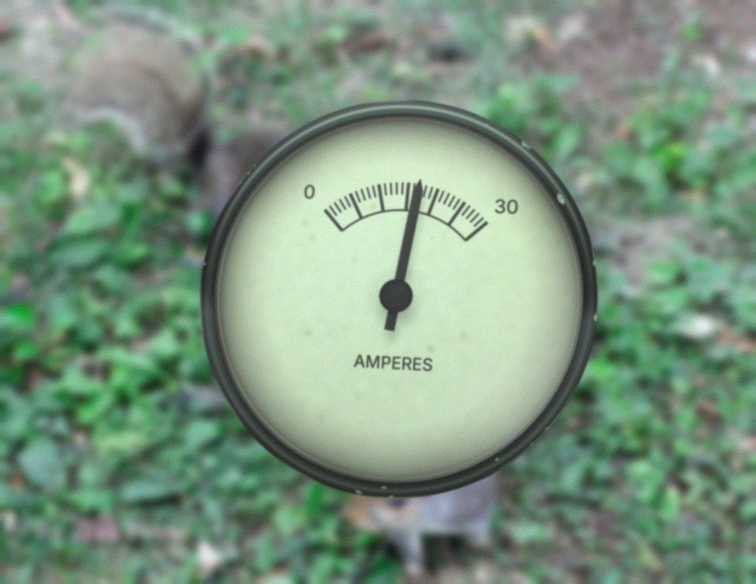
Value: value=17 unit=A
